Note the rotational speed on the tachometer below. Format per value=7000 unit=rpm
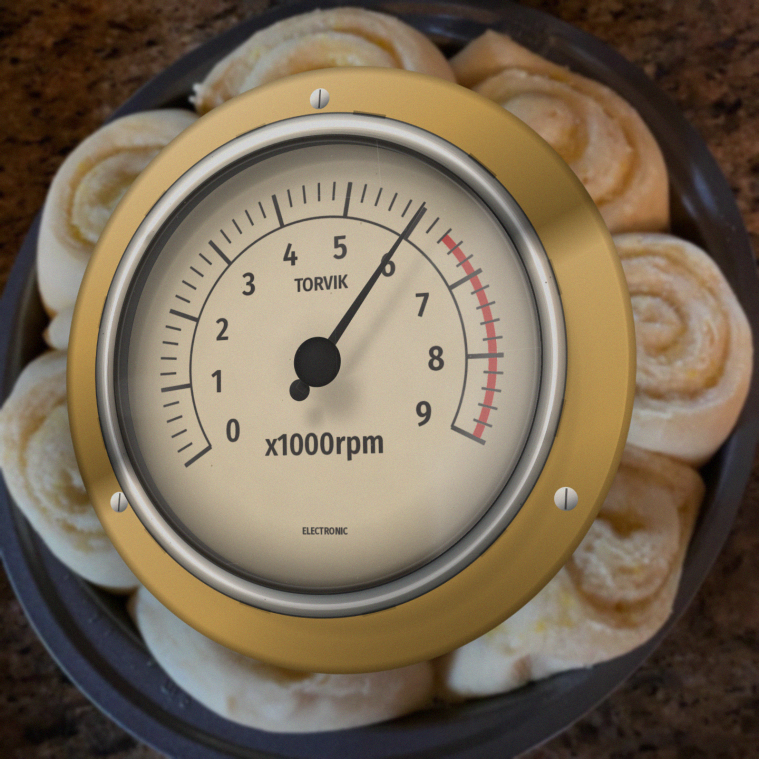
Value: value=6000 unit=rpm
